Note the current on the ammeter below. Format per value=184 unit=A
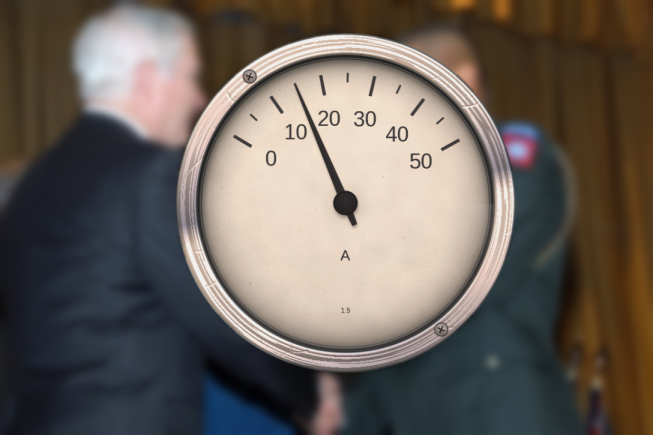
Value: value=15 unit=A
